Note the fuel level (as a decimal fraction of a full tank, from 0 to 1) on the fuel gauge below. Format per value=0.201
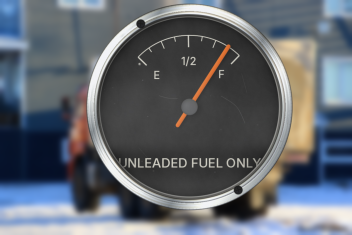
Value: value=0.875
